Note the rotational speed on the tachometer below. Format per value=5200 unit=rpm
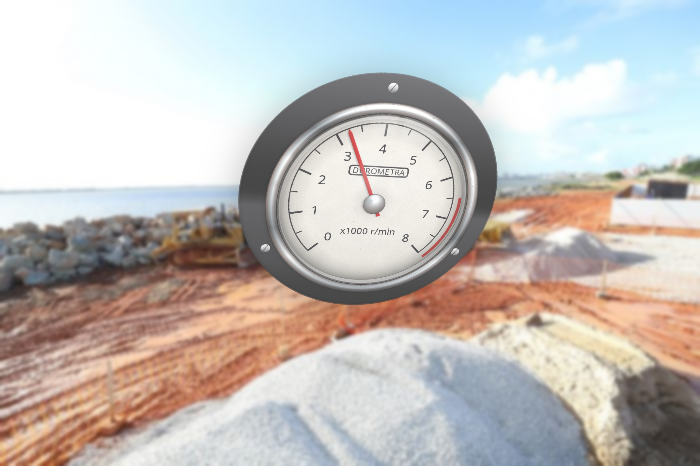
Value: value=3250 unit=rpm
